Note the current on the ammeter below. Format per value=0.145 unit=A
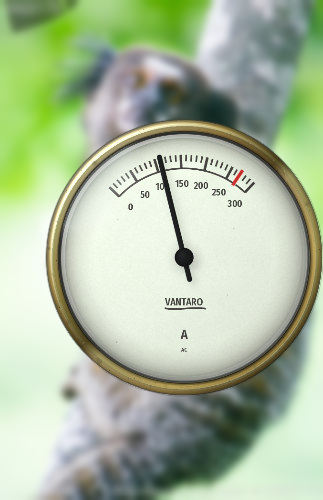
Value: value=110 unit=A
